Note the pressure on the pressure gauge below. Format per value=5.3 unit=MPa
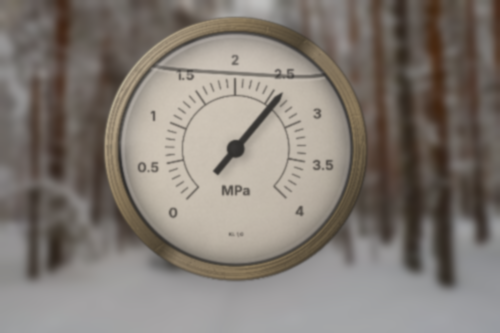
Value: value=2.6 unit=MPa
